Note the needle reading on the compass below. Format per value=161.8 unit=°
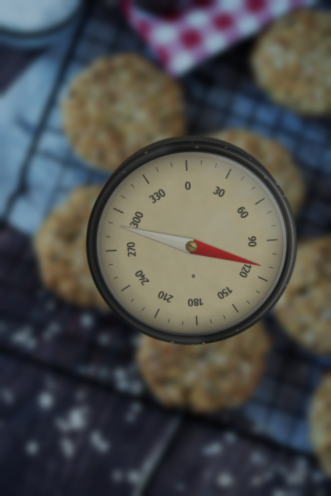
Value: value=110 unit=°
